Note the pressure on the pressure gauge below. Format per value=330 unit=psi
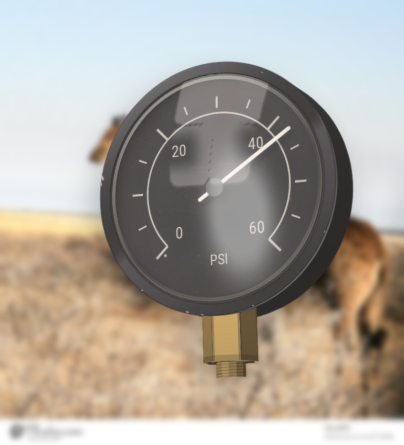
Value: value=42.5 unit=psi
